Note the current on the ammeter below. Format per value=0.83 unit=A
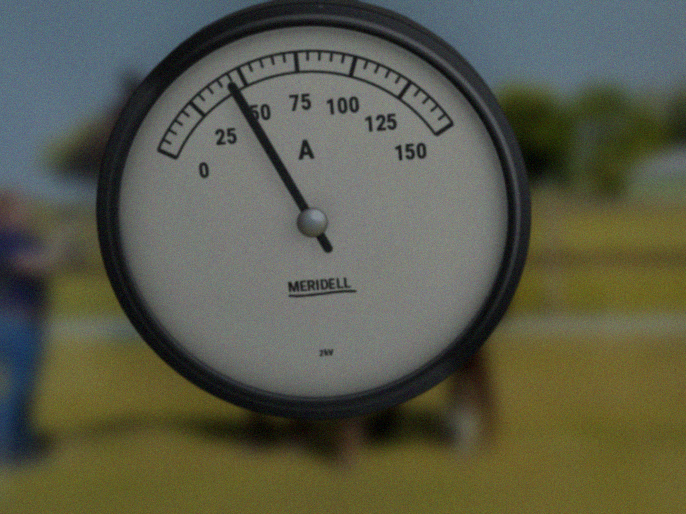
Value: value=45 unit=A
